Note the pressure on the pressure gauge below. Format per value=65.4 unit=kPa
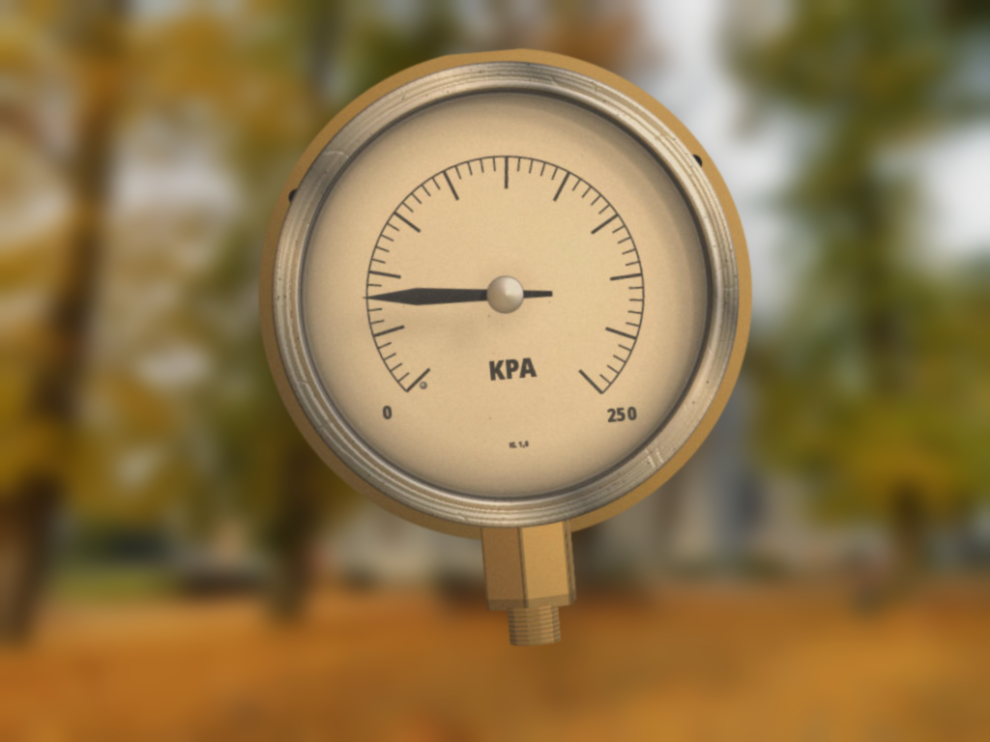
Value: value=40 unit=kPa
